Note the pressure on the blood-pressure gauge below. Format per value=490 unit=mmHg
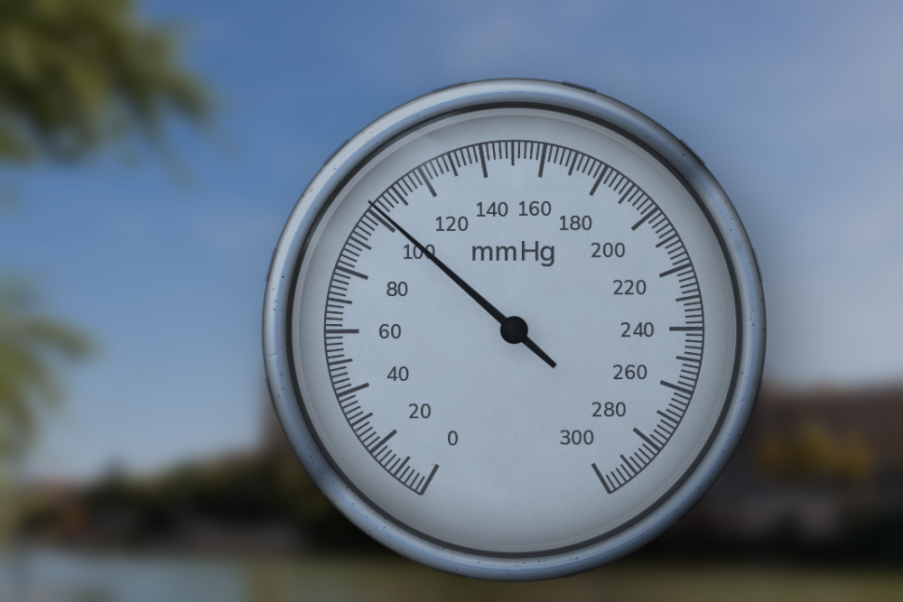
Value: value=102 unit=mmHg
